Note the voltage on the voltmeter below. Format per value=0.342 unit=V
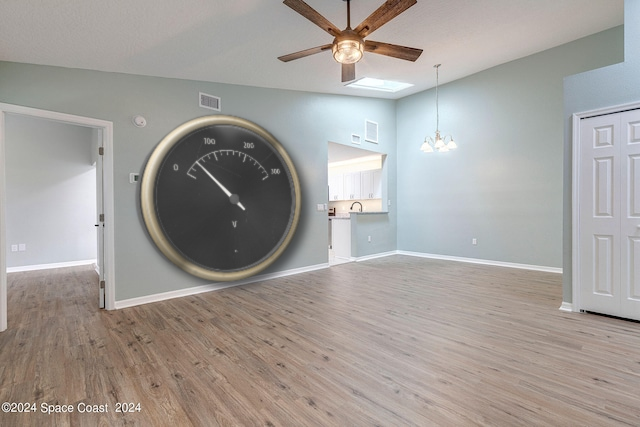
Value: value=40 unit=V
